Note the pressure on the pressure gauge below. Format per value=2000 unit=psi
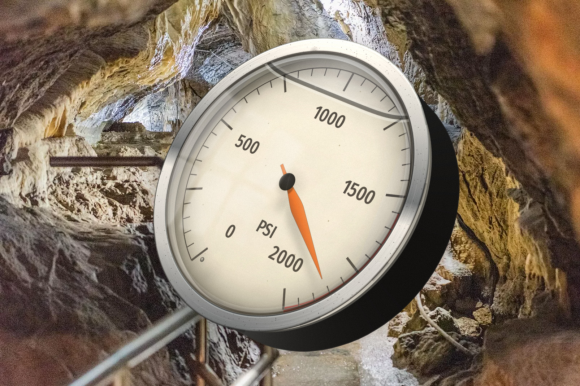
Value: value=1850 unit=psi
